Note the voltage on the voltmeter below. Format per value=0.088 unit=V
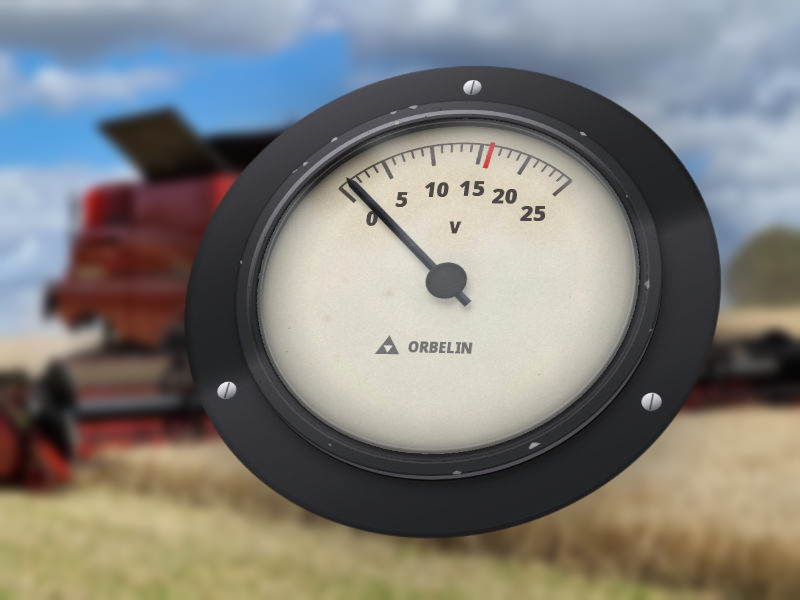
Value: value=1 unit=V
